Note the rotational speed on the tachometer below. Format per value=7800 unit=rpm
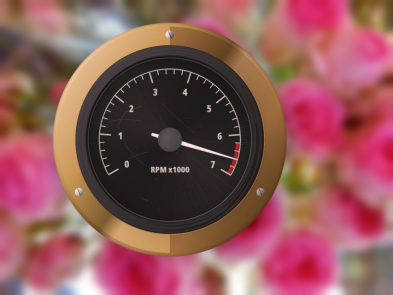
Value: value=6600 unit=rpm
